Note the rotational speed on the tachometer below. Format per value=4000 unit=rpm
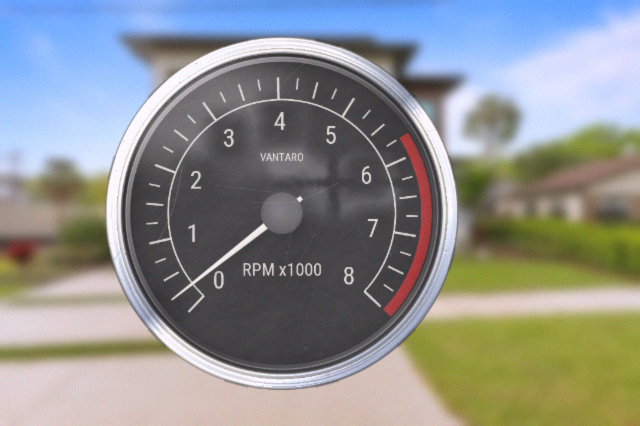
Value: value=250 unit=rpm
